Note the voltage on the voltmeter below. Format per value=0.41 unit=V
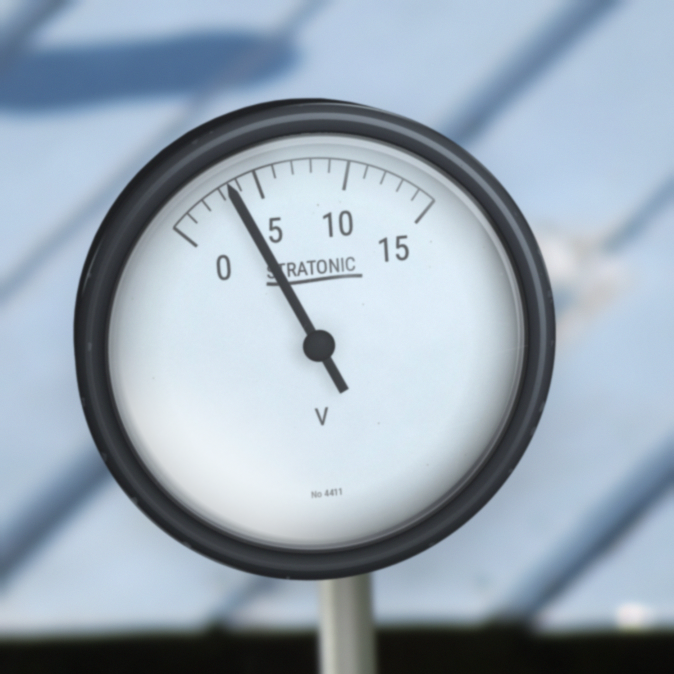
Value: value=3.5 unit=V
